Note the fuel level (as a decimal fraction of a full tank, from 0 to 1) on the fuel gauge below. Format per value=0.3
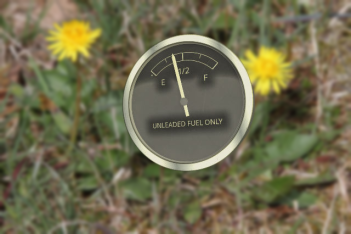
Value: value=0.375
